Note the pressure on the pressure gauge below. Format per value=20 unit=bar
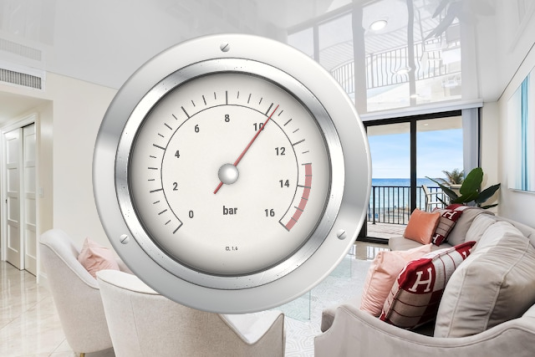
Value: value=10.25 unit=bar
